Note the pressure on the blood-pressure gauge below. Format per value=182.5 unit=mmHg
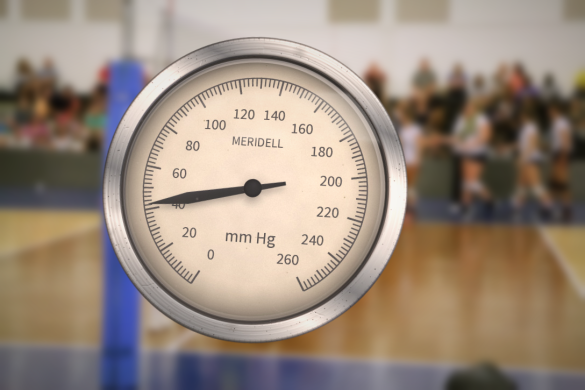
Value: value=42 unit=mmHg
